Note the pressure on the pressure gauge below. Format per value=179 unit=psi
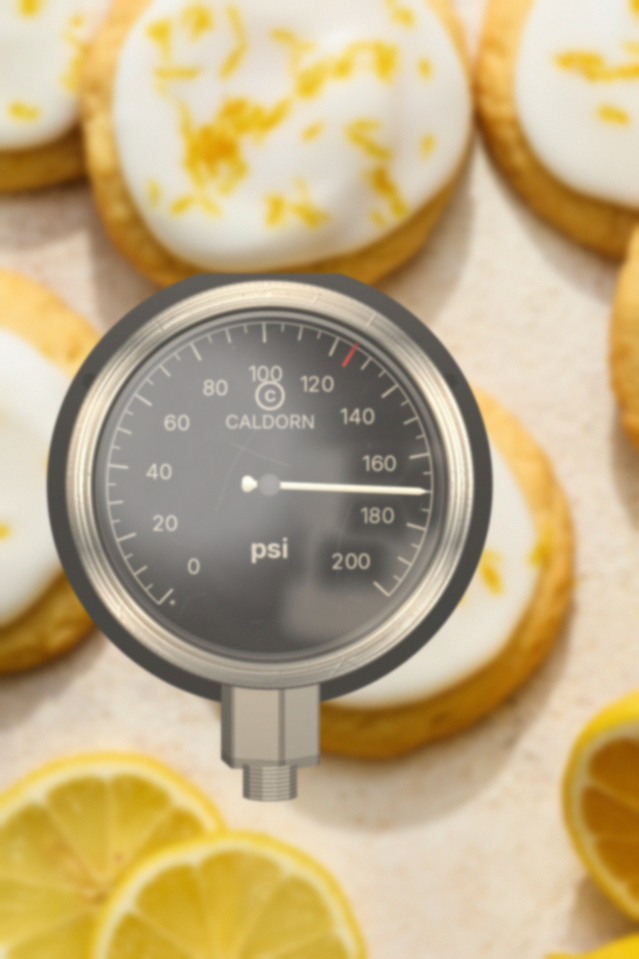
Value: value=170 unit=psi
